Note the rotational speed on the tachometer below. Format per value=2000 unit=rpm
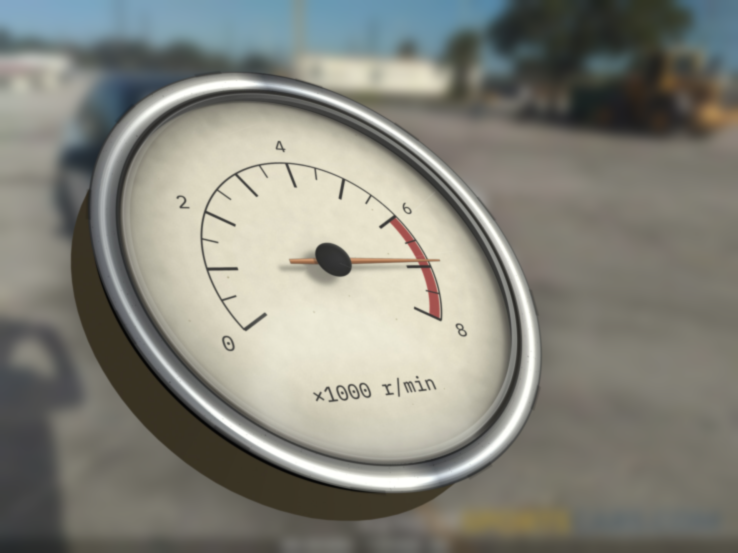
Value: value=7000 unit=rpm
